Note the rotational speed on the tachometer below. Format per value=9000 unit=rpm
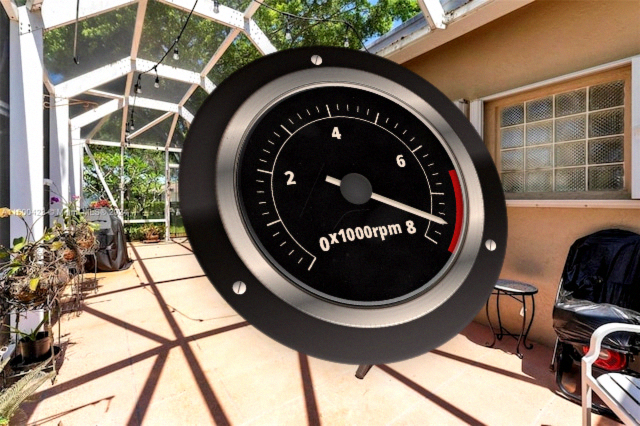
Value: value=7600 unit=rpm
